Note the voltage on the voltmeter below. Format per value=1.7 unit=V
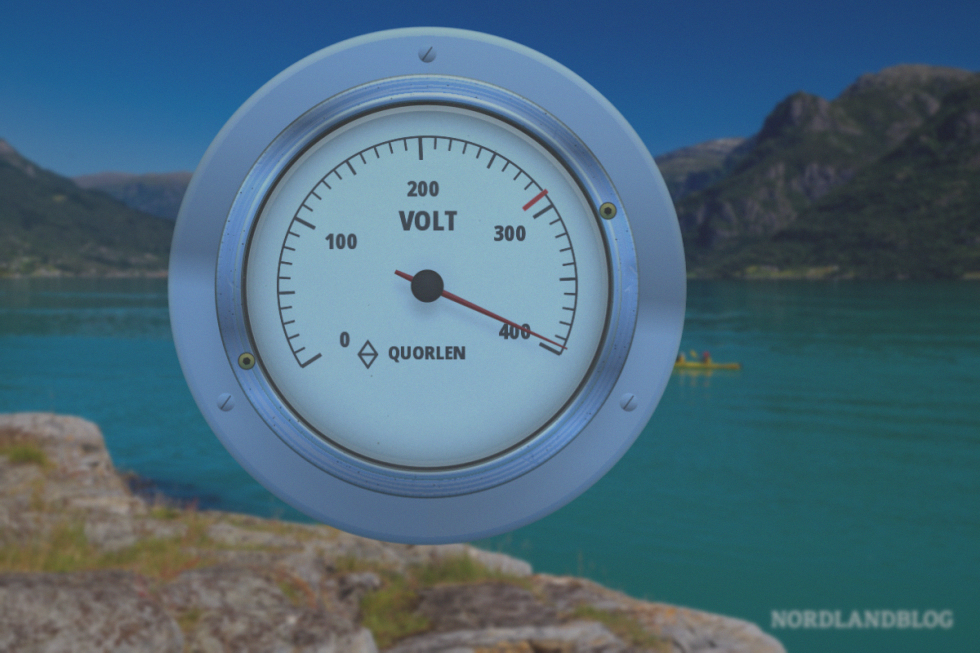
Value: value=395 unit=V
